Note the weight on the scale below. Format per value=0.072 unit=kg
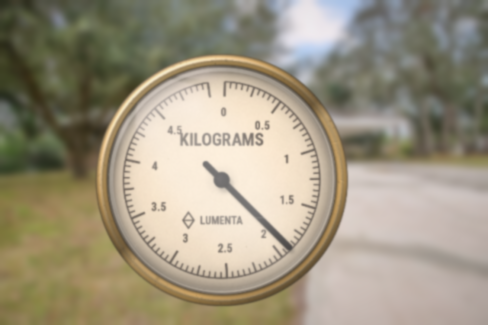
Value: value=1.9 unit=kg
